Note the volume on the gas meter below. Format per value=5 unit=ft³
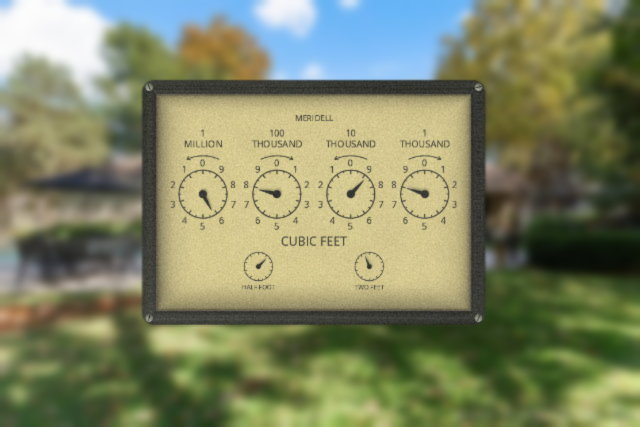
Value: value=578800 unit=ft³
